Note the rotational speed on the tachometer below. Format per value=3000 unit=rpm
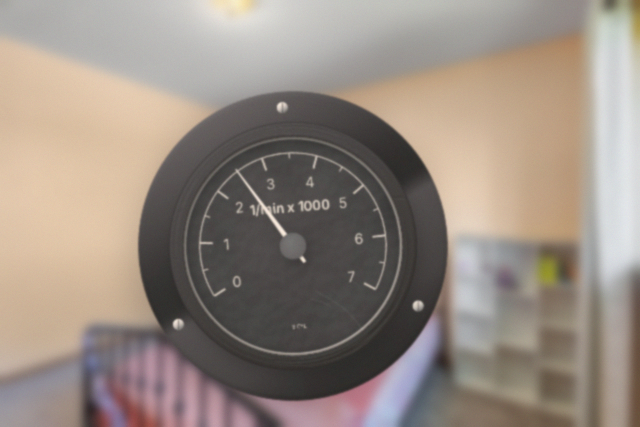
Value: value=2500 unit=rpm
